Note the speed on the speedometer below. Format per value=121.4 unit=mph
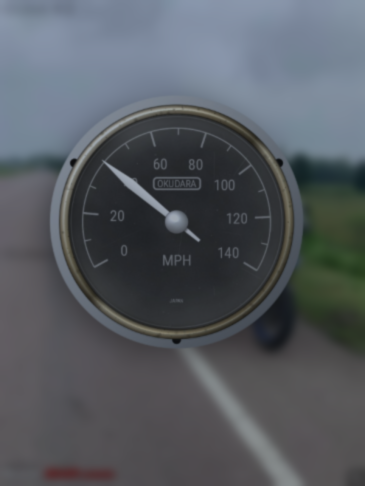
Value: value=40 unit=mph
